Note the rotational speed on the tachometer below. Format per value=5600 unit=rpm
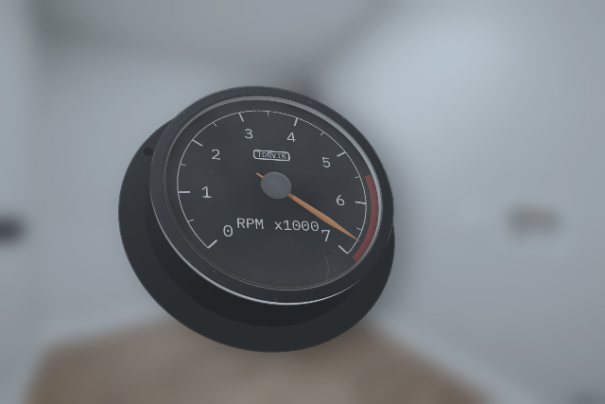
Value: value=6750 unit=rpm
